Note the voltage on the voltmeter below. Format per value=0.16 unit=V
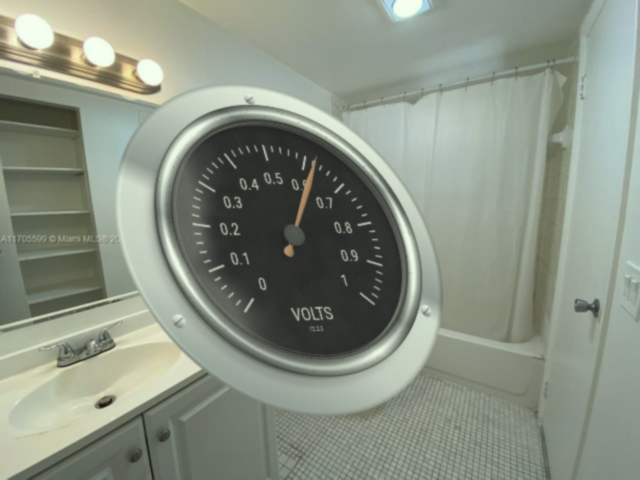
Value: value=0.62 unit=V
